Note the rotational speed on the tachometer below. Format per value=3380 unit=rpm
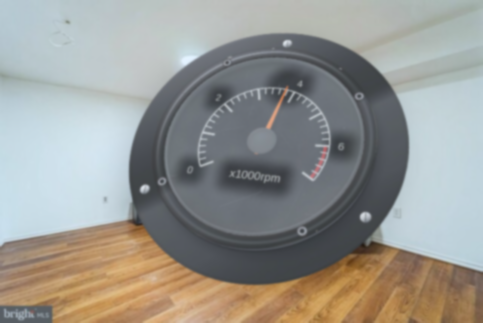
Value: value=3800 unit=rpm
